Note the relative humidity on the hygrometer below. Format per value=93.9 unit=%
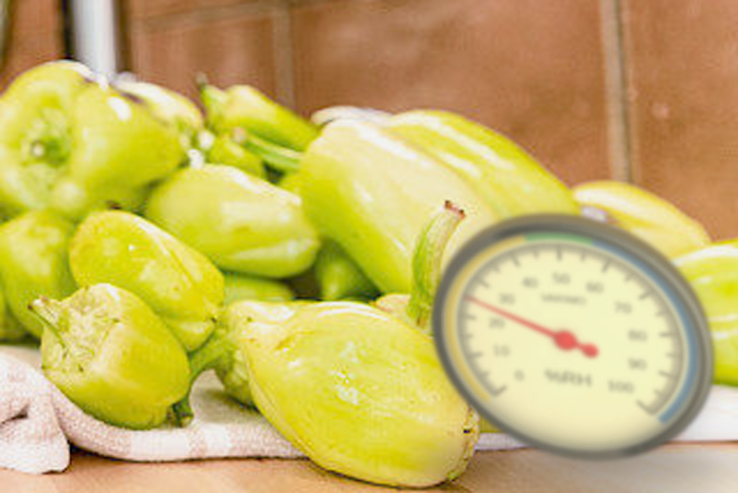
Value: value=25 unit=%
